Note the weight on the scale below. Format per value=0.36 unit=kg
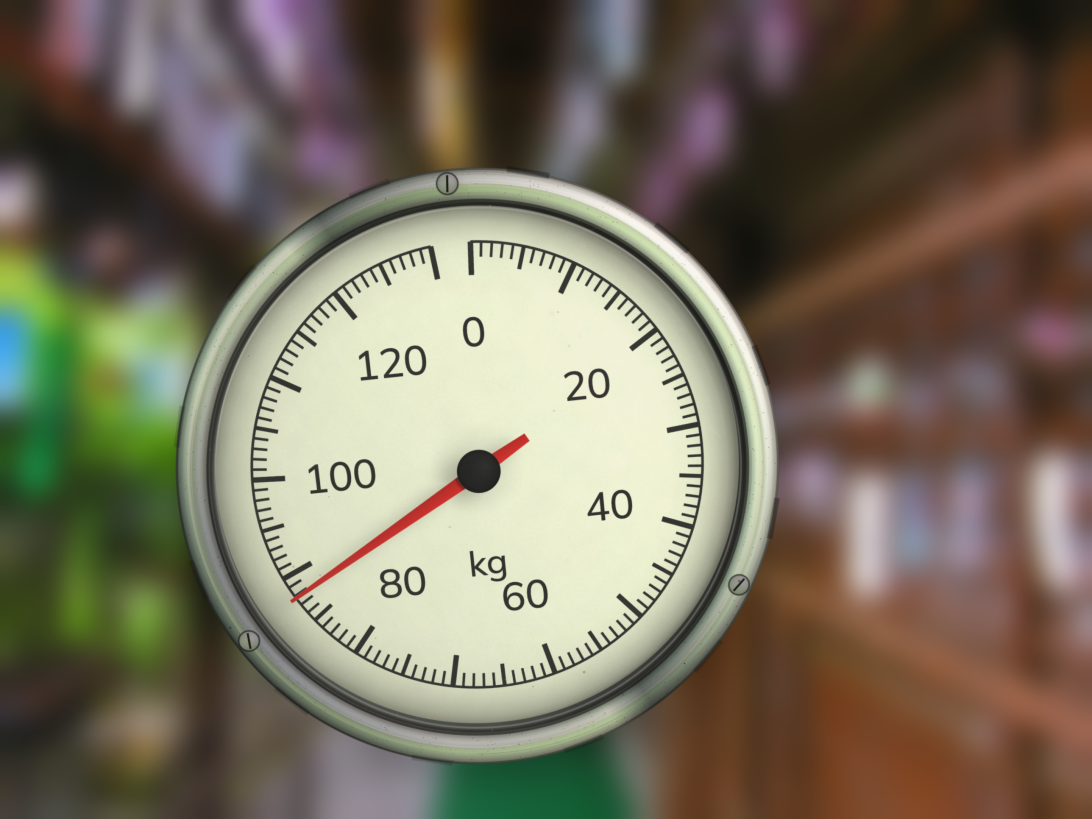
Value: value=88 unit=kg
